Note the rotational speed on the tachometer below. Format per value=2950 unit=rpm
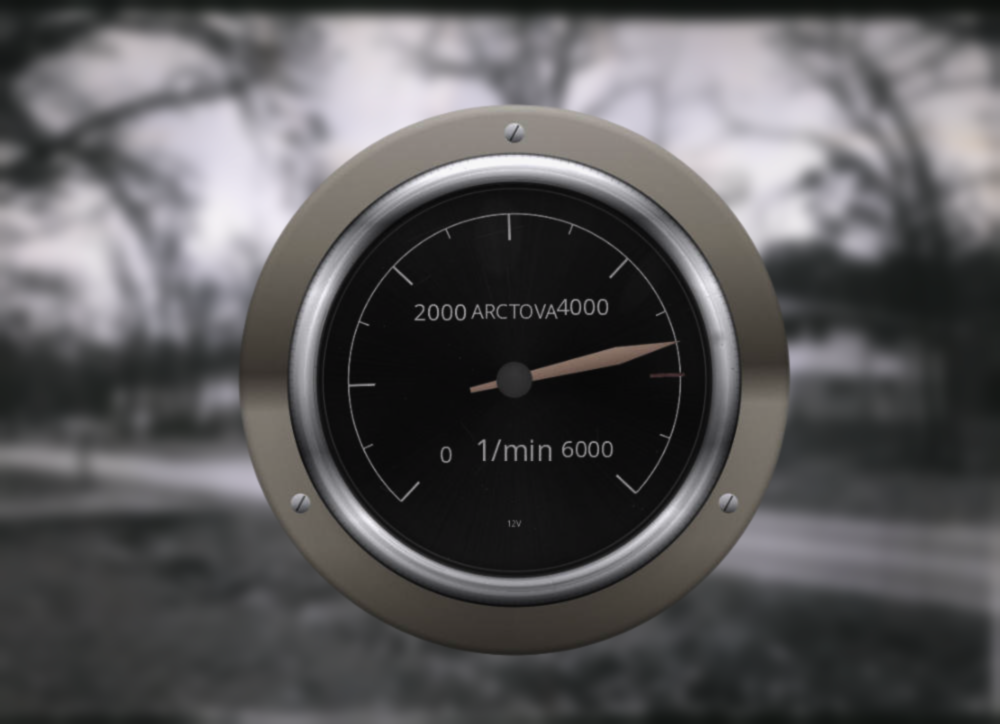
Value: value=4750 unit=rpm
